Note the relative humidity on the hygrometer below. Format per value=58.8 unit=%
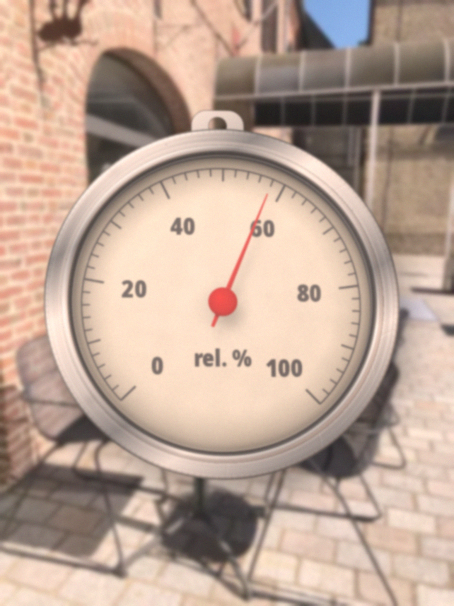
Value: value=58 unit=%
